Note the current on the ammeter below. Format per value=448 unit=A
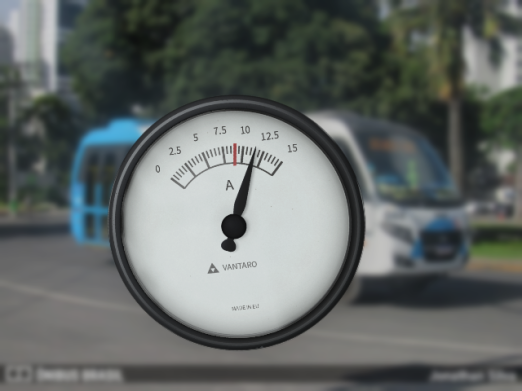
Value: value=11.5 unit=A
